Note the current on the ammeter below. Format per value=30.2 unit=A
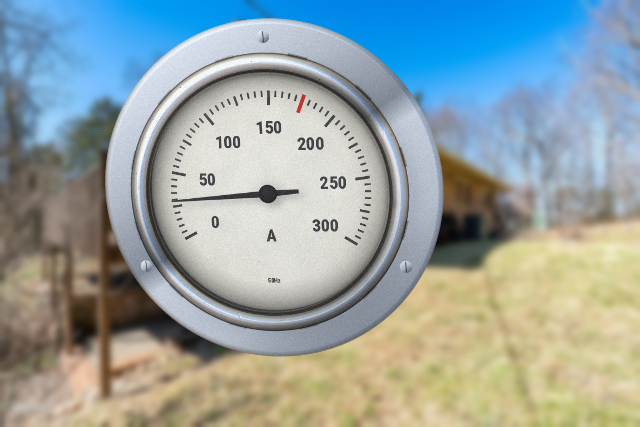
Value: value=30 unit=A
